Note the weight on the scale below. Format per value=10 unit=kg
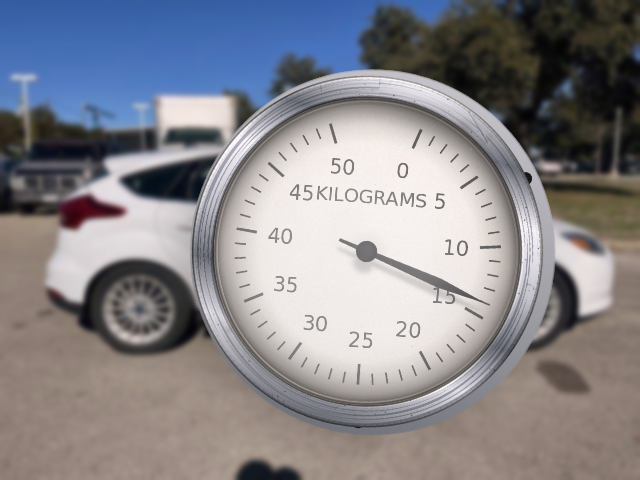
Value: value=14 unit=kg
